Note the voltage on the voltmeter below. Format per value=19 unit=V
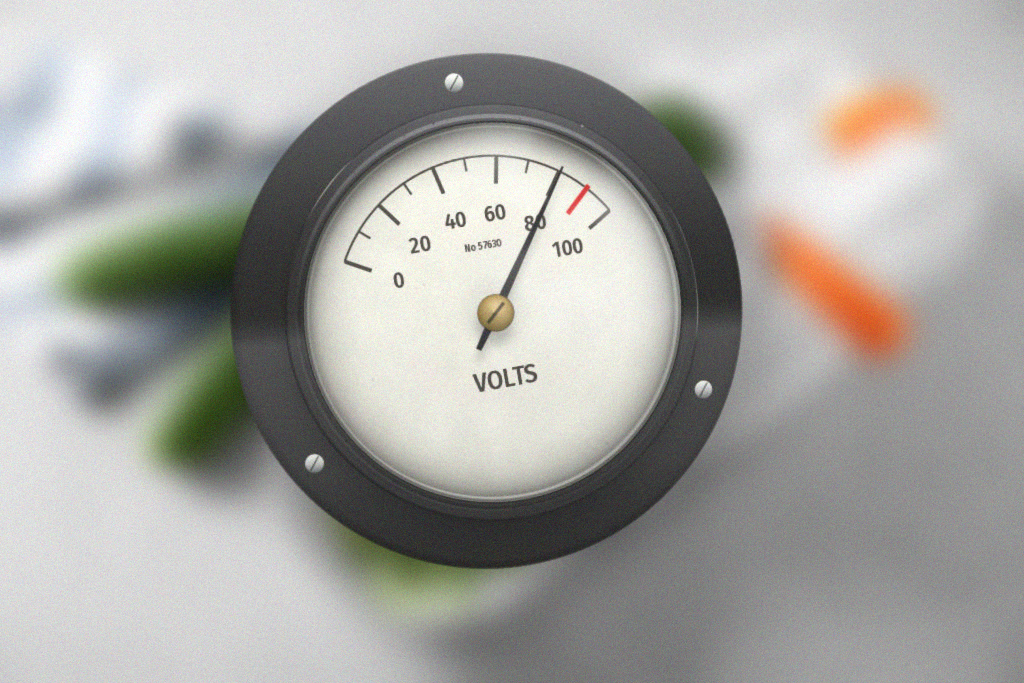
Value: value=80 unit=V
